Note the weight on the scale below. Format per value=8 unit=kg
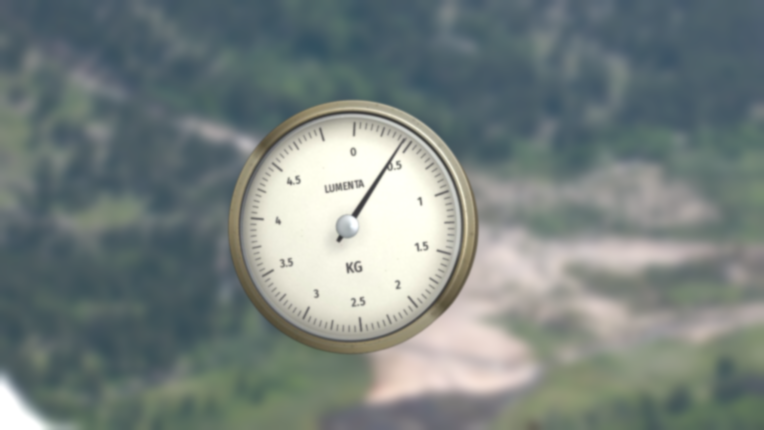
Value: value=0.45 unit=kg
